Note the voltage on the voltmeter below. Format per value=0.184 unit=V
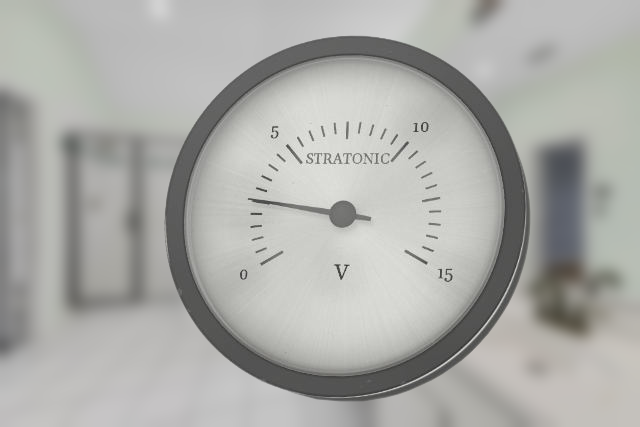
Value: value=2.5 unit=V
